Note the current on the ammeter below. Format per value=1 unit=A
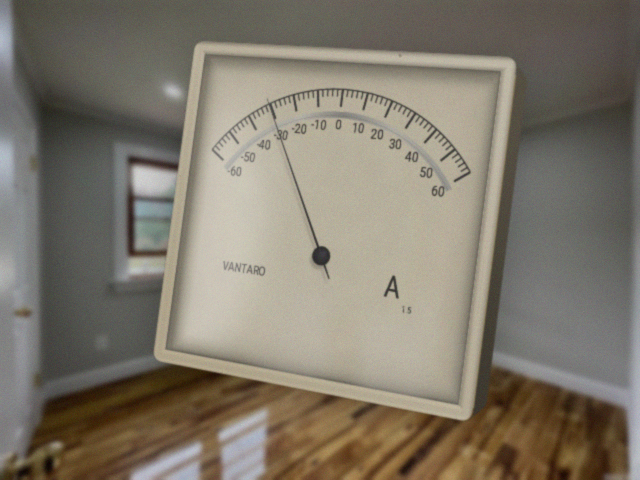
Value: value=-30 unit=A
